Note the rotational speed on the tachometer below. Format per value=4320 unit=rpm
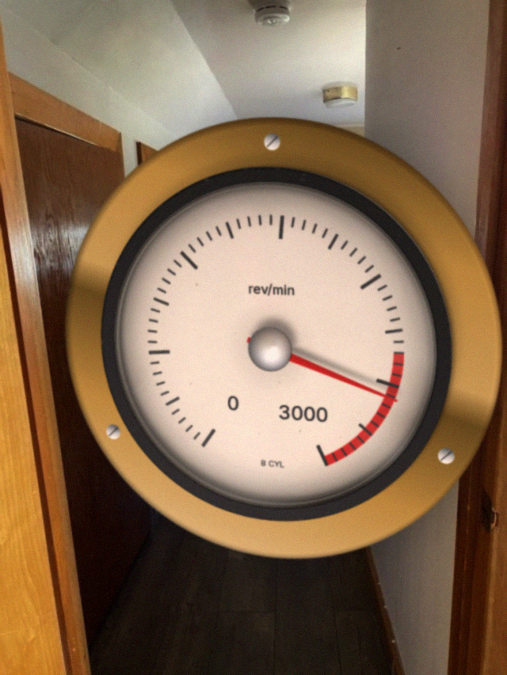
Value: value=2550 unit=rpm
